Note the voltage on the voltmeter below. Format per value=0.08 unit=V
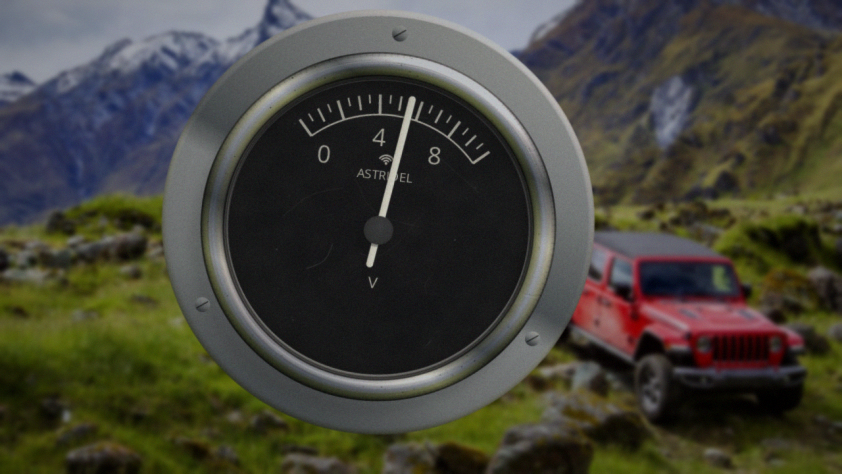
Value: value=5.5 unit=V
